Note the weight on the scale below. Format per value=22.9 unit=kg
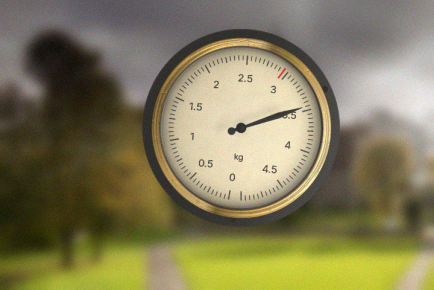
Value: value=3.45 unit=kg
